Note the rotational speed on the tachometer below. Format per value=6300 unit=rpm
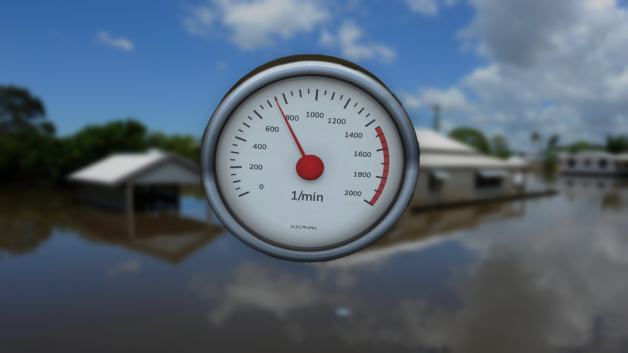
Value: value=750 unit=rpm
